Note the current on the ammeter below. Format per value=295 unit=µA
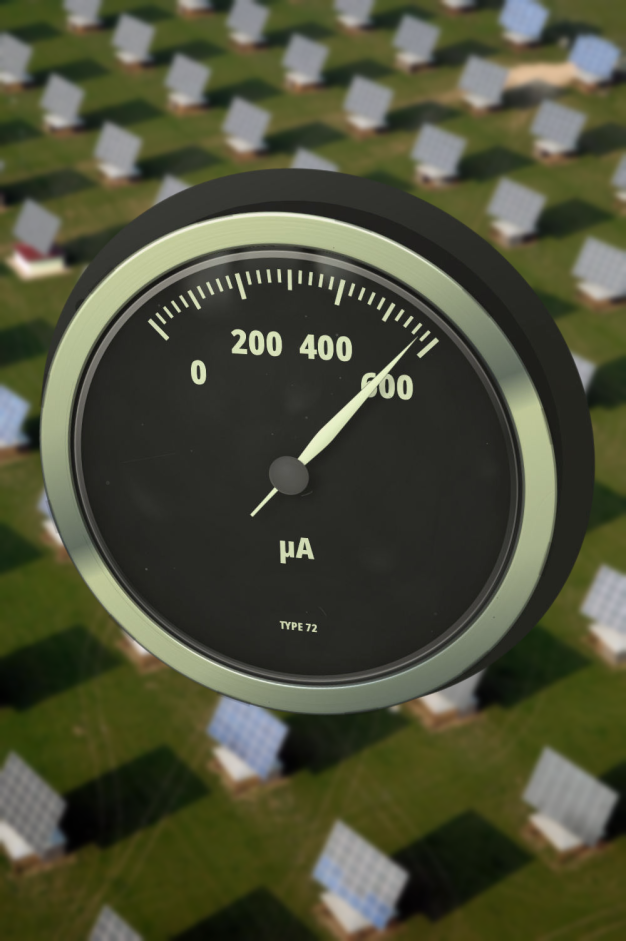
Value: value=570 unit=µA
